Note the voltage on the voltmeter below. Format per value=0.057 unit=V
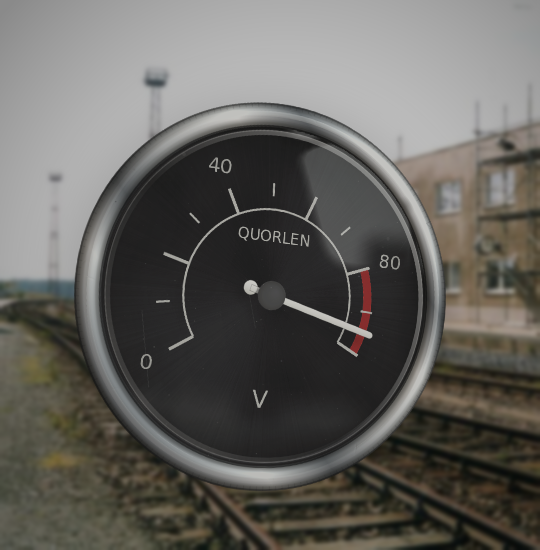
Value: value=95 unit=V
